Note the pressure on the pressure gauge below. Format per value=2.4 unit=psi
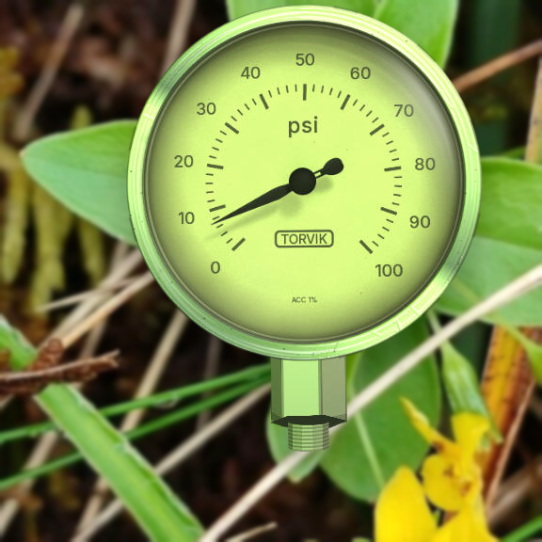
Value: value=7 unit=psi
